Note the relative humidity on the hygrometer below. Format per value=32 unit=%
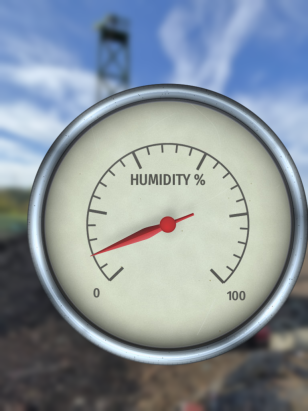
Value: value=8 unit=%
